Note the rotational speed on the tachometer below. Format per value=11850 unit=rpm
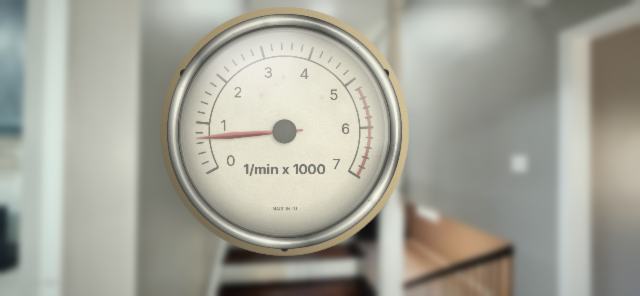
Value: value=700 unit=rpm
